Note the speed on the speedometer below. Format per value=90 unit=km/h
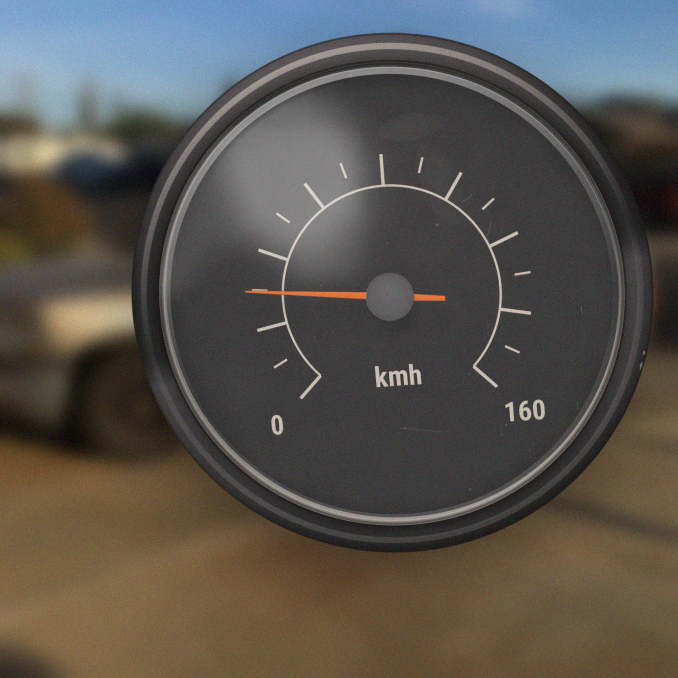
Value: value=30 unit=km/h
